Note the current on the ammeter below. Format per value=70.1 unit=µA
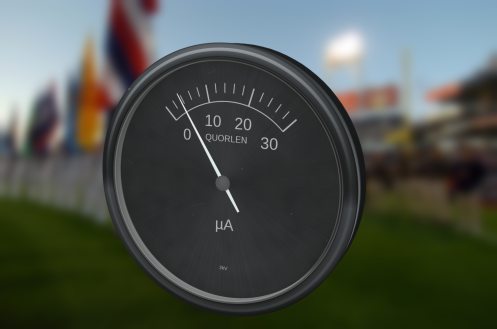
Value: value=4 unit=µA
